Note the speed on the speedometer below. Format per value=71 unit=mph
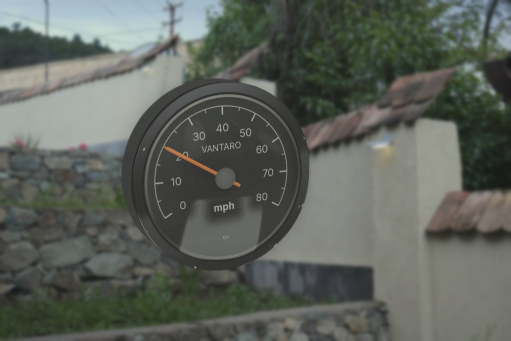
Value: value=20 unit=mph
